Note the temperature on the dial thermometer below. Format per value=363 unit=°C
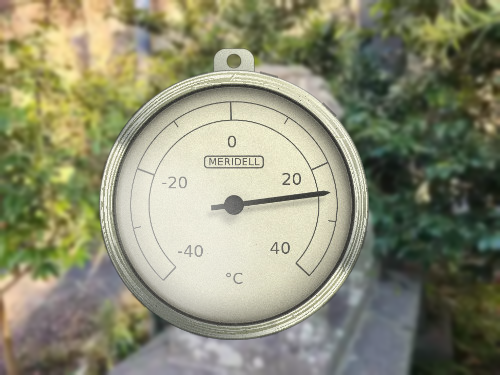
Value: value=25 unit=°C
